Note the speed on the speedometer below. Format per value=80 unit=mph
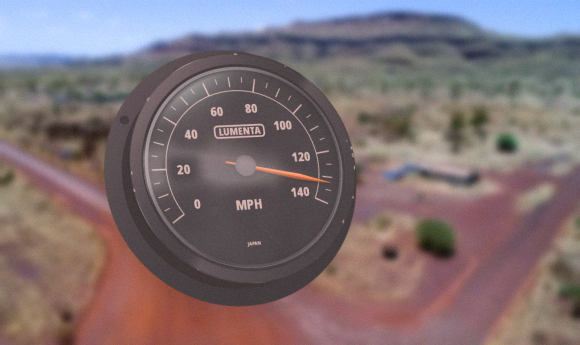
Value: value=132.5 unit=mph
